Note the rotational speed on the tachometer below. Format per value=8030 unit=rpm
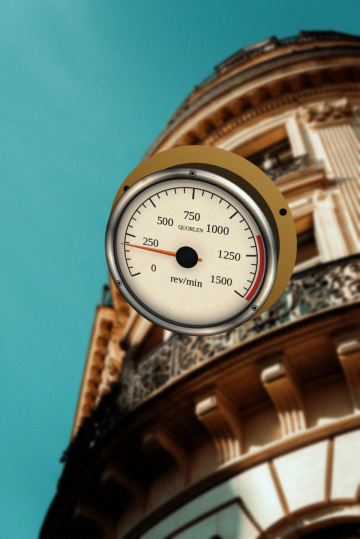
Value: value=200 unit=rpm
